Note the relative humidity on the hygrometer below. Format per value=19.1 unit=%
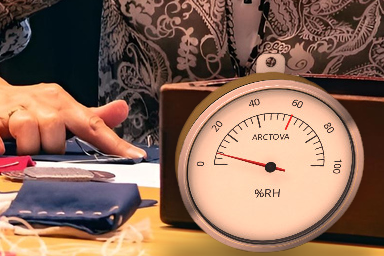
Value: value=8 unit=%
